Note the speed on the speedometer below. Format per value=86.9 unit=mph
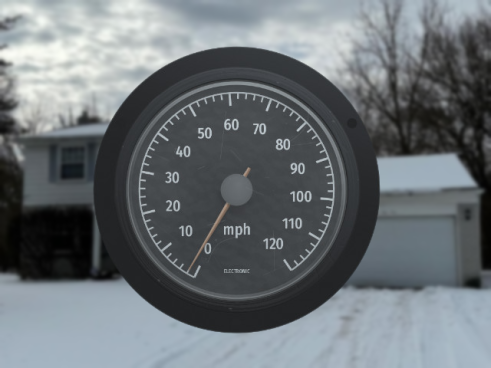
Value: value=2 unit=mph
